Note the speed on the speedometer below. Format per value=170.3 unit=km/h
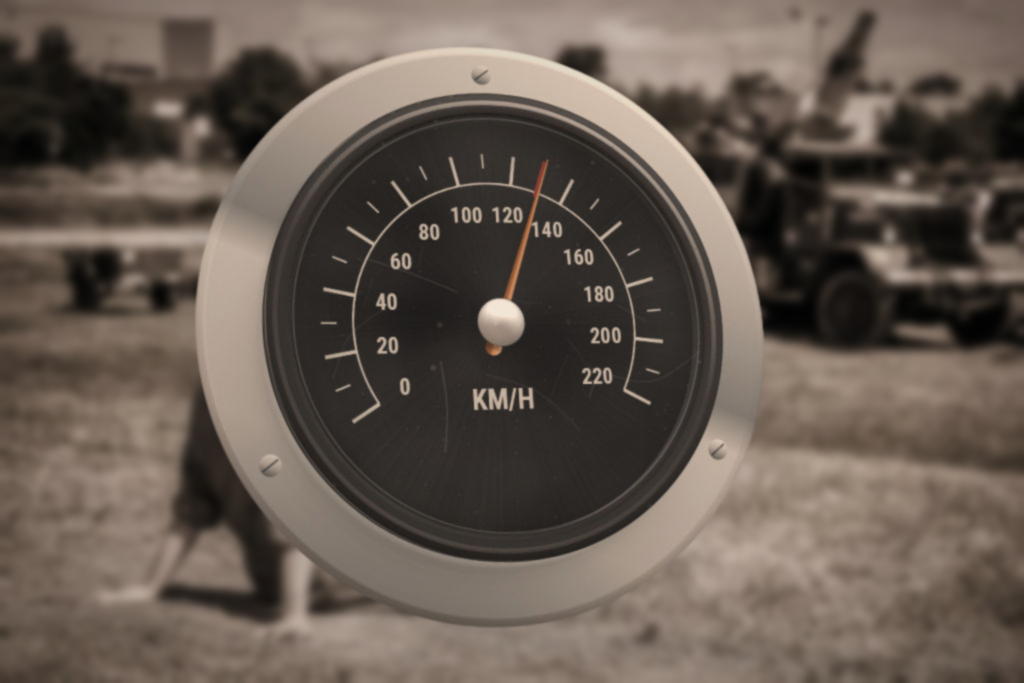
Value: value=130 unit=km/h
